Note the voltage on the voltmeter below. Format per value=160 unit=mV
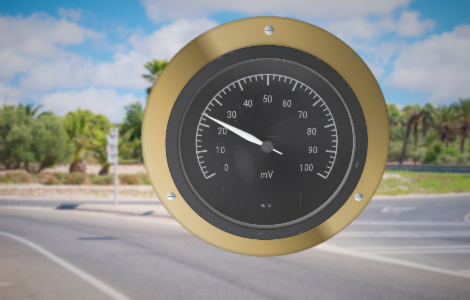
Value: value=24 unit=mV
